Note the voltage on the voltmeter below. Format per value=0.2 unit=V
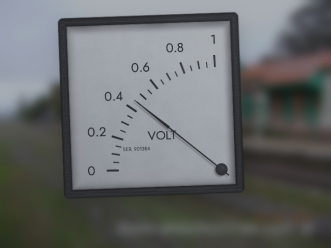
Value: value=0.45 unit=V
